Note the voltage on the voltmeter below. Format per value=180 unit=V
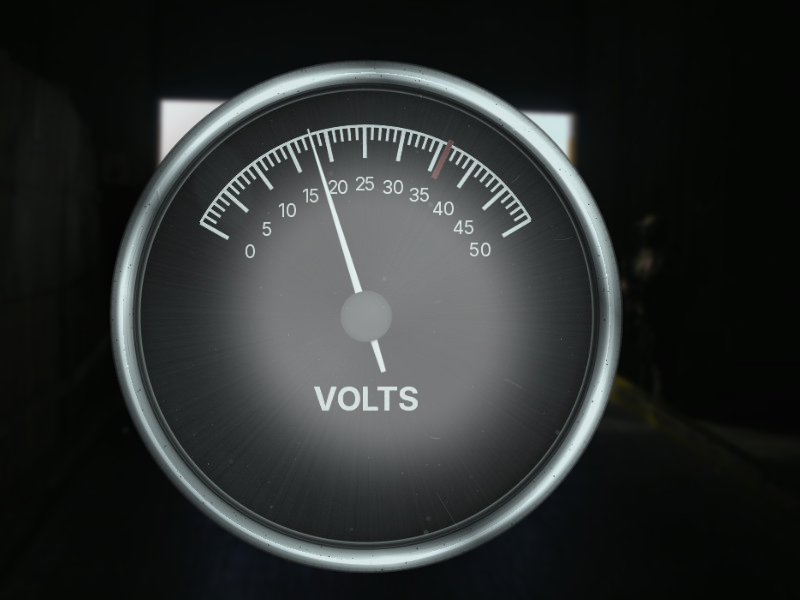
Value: value=18 unit=V
